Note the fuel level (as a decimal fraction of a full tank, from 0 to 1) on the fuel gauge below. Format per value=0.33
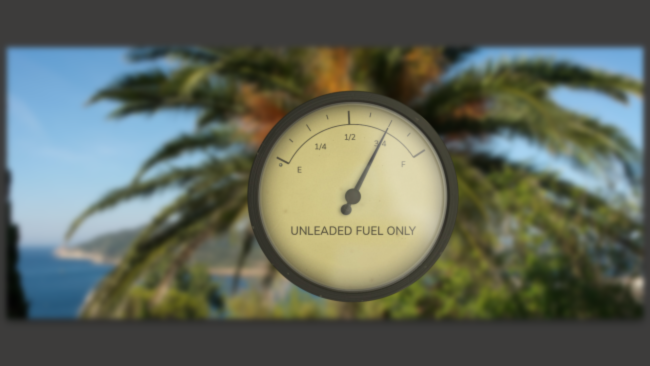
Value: value=0.75
